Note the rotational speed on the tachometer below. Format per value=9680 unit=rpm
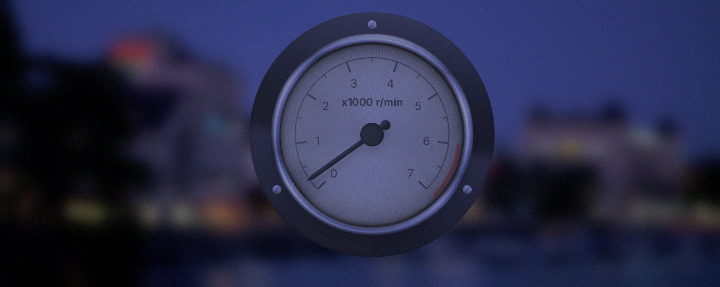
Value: value=250 unit=rpm
